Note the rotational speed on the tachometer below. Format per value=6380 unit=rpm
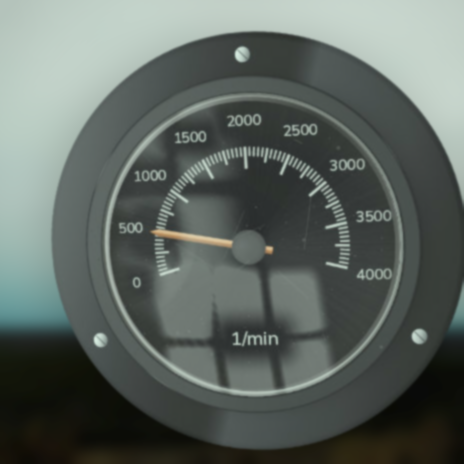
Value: value=500 unit=rpm
